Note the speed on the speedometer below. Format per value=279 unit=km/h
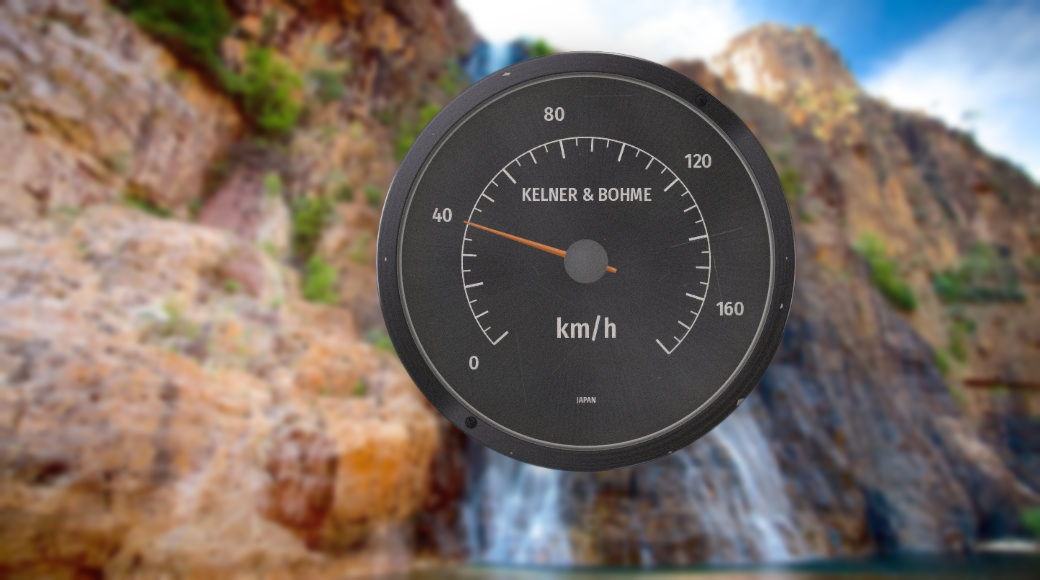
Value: value=40 unit=km/h
